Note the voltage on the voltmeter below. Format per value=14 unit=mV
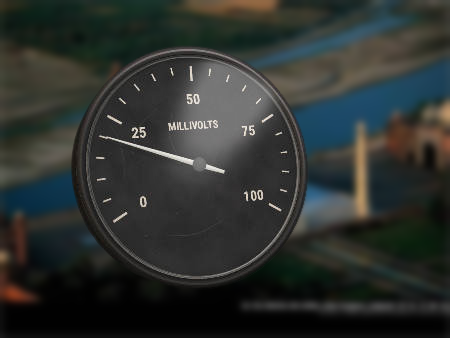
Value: value=20 unit=mV
